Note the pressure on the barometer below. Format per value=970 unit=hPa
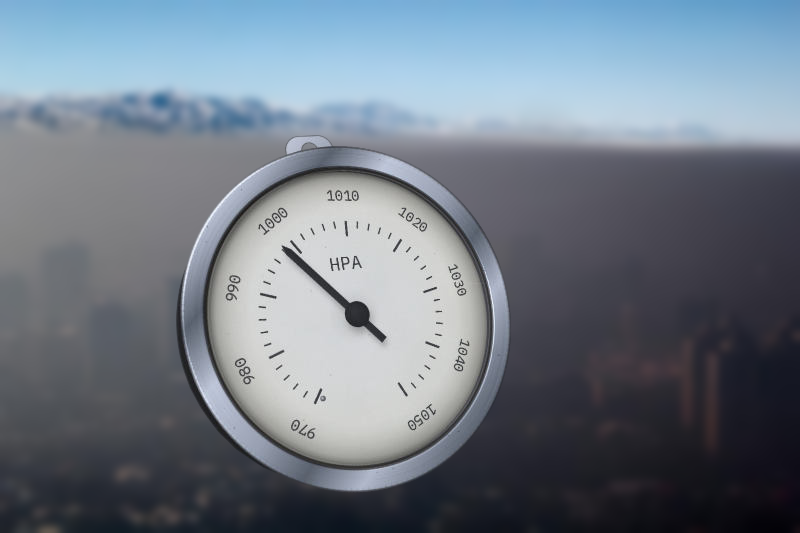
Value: value=998 unit=hPa
